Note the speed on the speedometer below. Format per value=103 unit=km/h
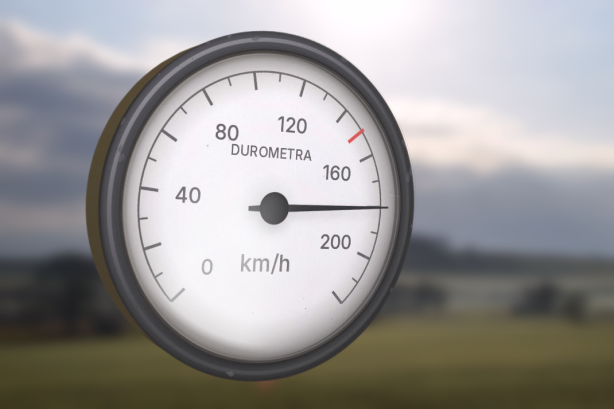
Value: value=180 unit=km/h
